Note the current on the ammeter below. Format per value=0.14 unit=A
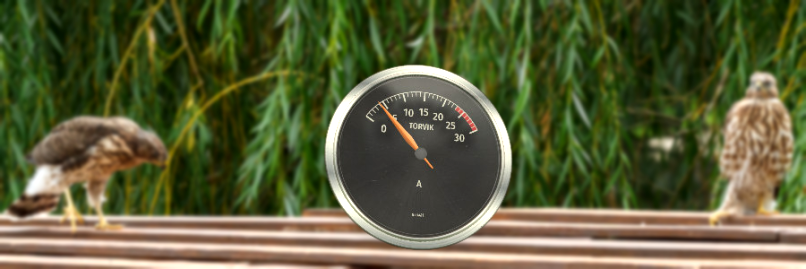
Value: value=4 unit=A
